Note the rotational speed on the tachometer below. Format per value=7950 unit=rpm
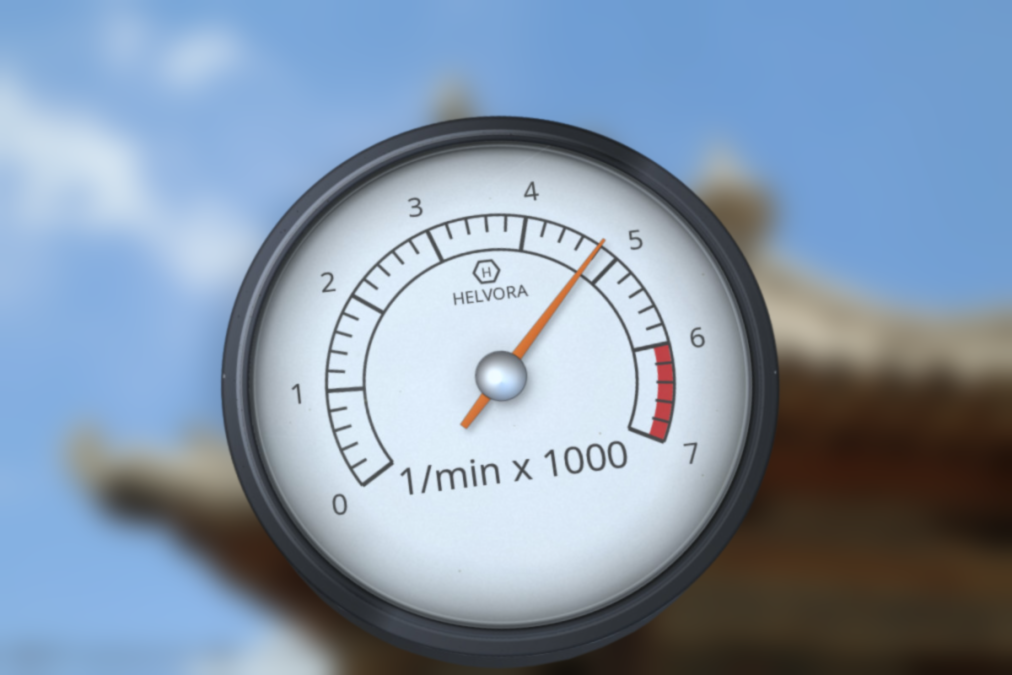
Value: value=4800 unit=rpm
